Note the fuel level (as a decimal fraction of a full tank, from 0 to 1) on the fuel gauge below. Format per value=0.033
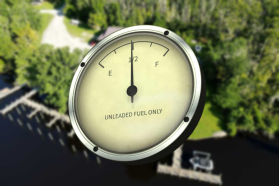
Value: value=0.5
